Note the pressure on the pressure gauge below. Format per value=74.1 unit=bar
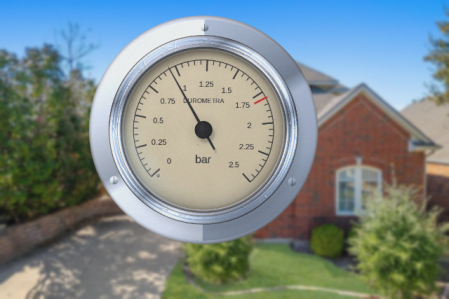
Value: value=0.95 unit=bar
